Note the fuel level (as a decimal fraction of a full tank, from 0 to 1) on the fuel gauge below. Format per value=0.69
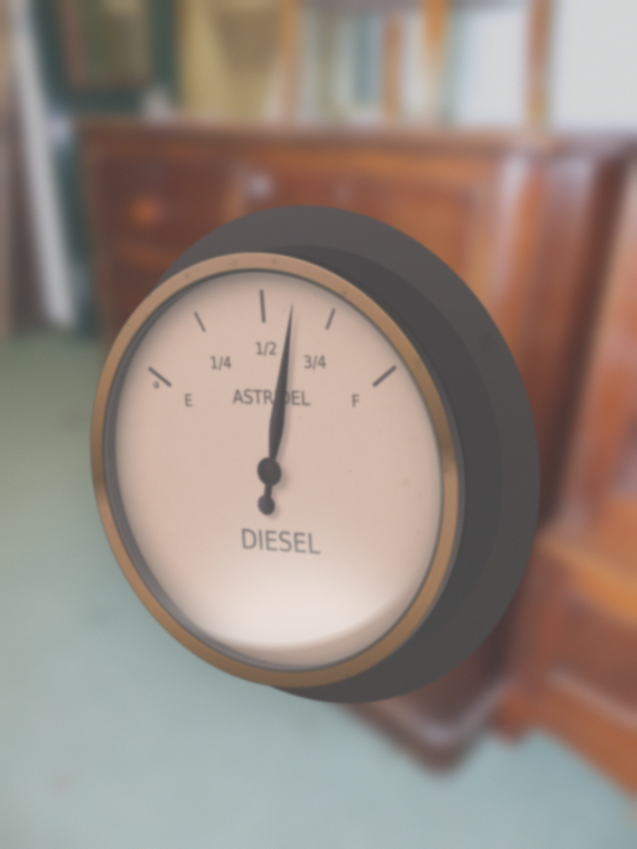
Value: value=0.625
